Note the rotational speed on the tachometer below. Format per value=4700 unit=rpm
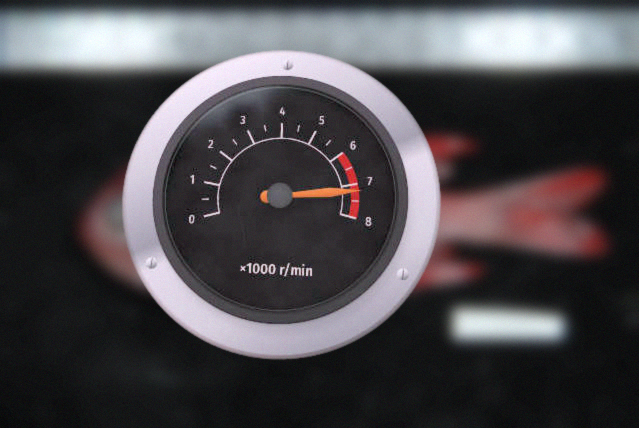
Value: value=7250 unit=rpm
